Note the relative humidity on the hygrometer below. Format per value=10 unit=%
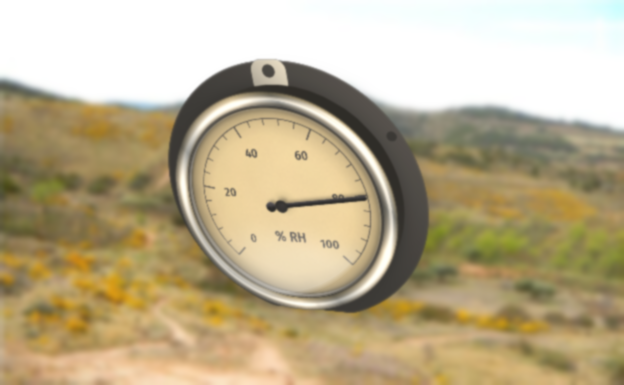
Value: value=80 unit=%
